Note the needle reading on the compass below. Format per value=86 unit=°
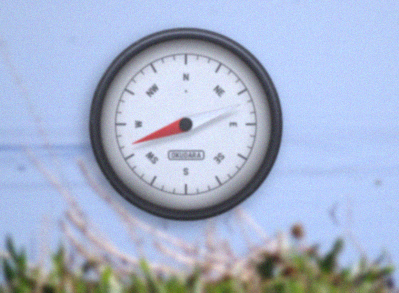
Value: value=250 unit=°
